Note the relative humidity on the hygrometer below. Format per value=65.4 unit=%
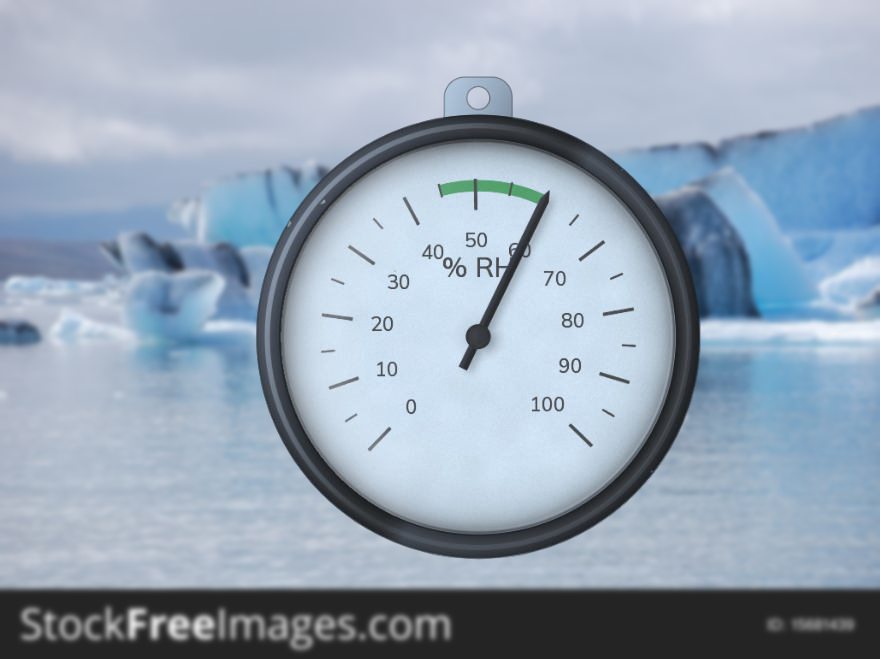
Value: value=60 unit=%
